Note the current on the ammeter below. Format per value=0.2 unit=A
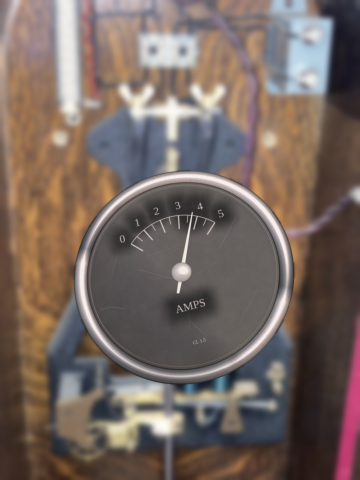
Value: value=3.75 unit=A
